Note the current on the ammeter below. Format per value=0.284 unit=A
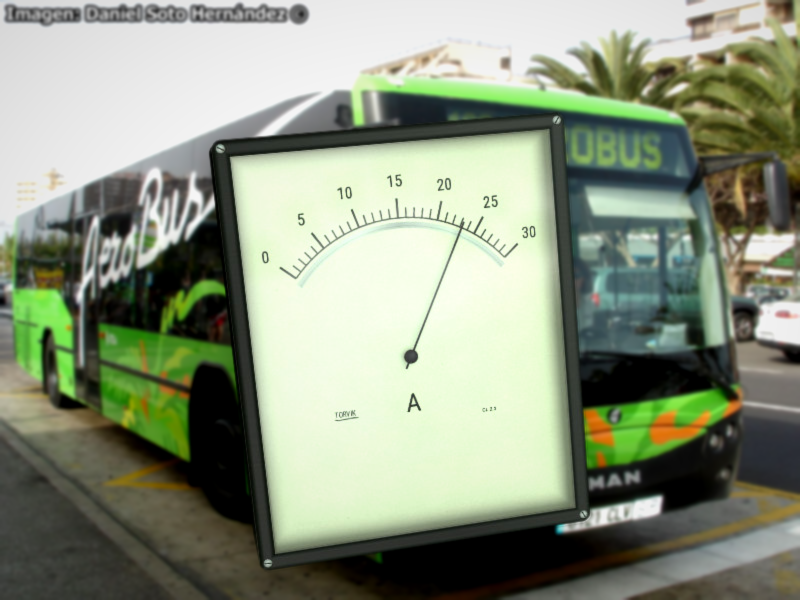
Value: value=23 unit=A
